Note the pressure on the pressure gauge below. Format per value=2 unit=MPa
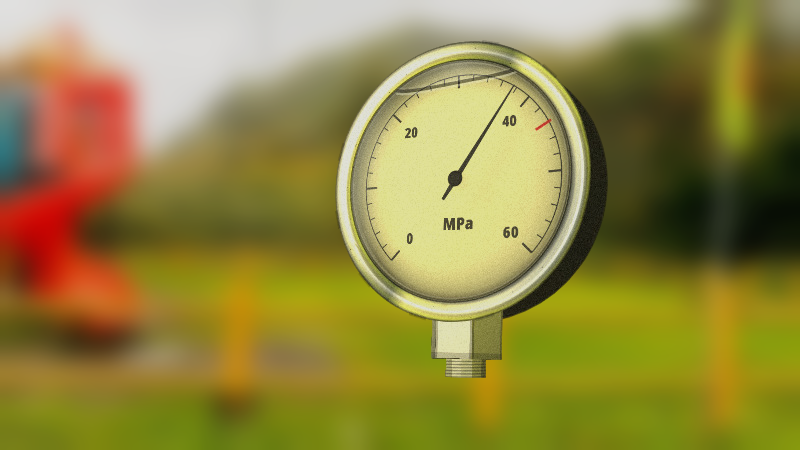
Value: value=38 unit=MPa
